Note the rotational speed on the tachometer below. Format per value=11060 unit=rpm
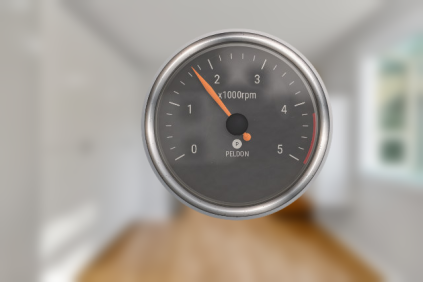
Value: value=1700 unit=rpm
